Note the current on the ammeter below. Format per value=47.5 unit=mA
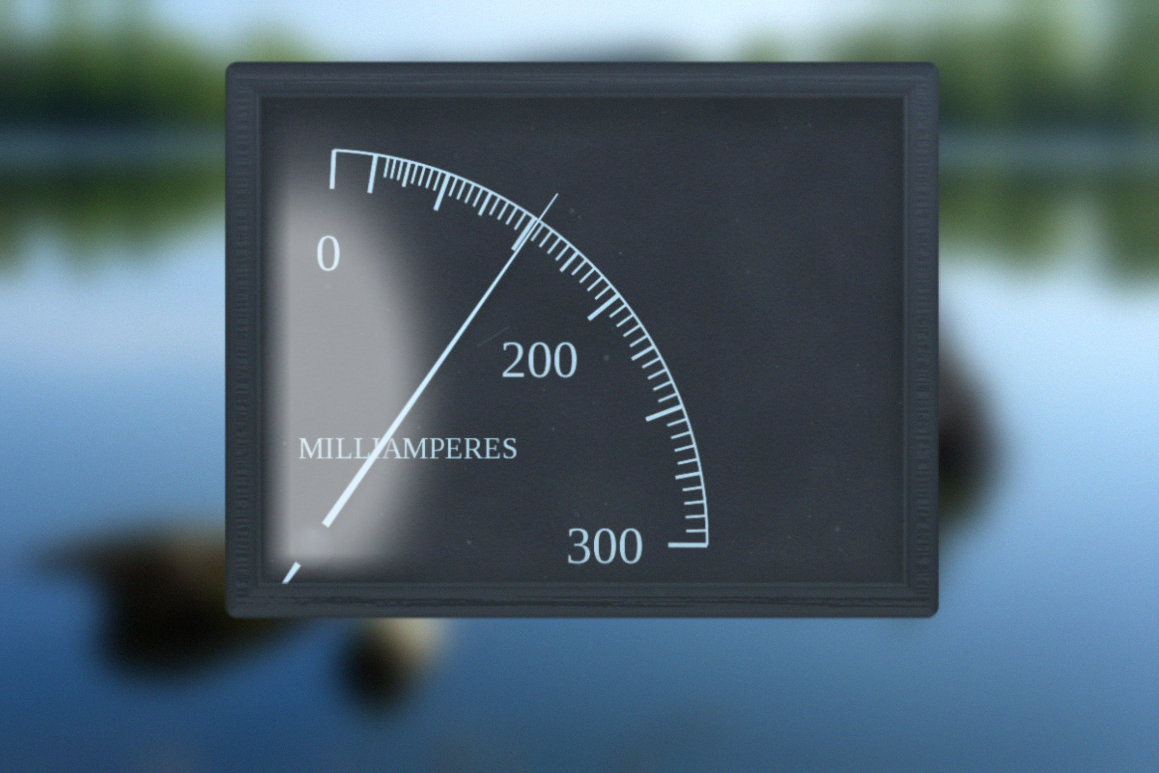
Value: value=152.5 unit=mA
